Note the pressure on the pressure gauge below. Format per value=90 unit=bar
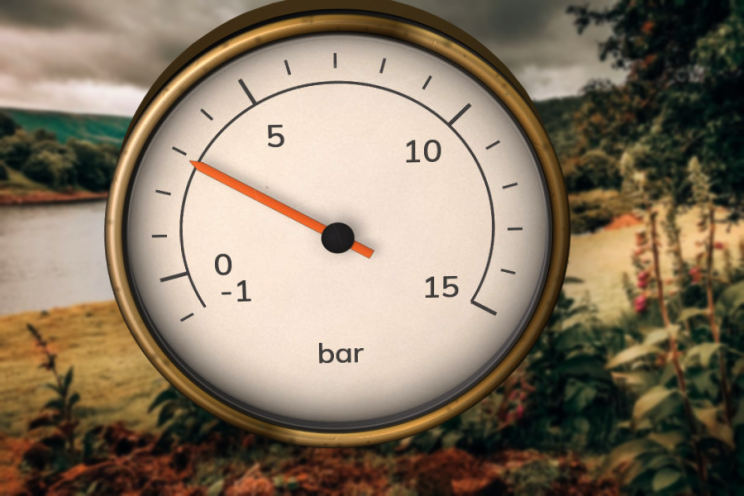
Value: value=3 unit=bar
